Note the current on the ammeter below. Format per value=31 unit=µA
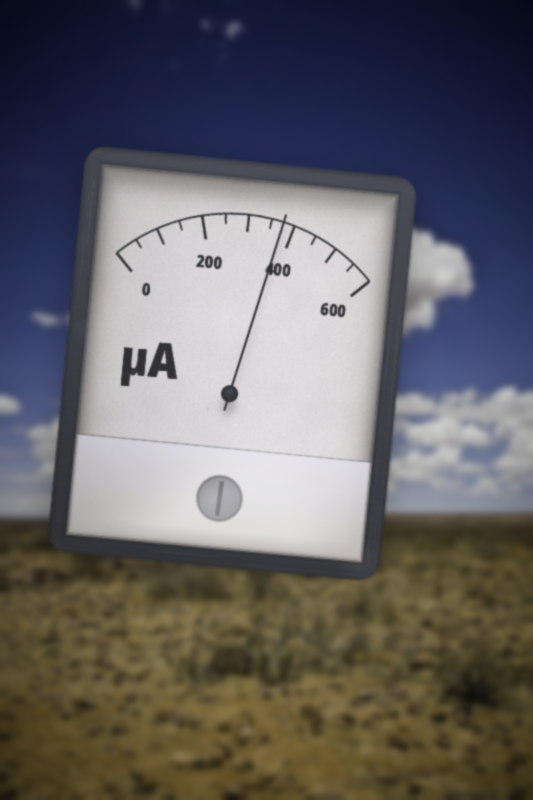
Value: value=375 unit=µA
